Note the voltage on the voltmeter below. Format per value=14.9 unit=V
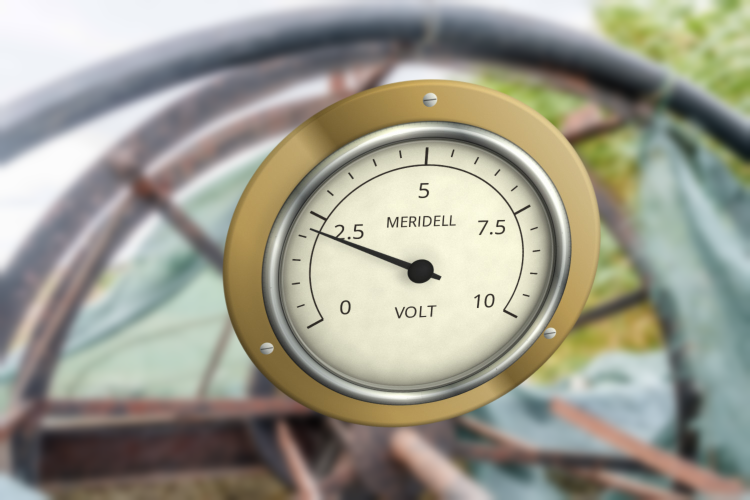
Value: value=2.25 unit=V
